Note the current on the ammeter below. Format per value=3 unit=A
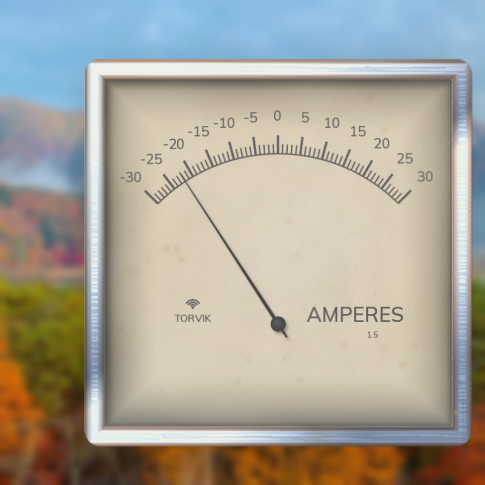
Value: value=-22 unit=A
